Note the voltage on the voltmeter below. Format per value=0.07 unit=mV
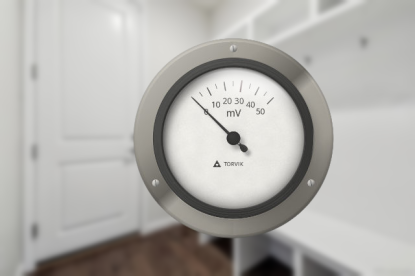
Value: value=0 unit=mV
